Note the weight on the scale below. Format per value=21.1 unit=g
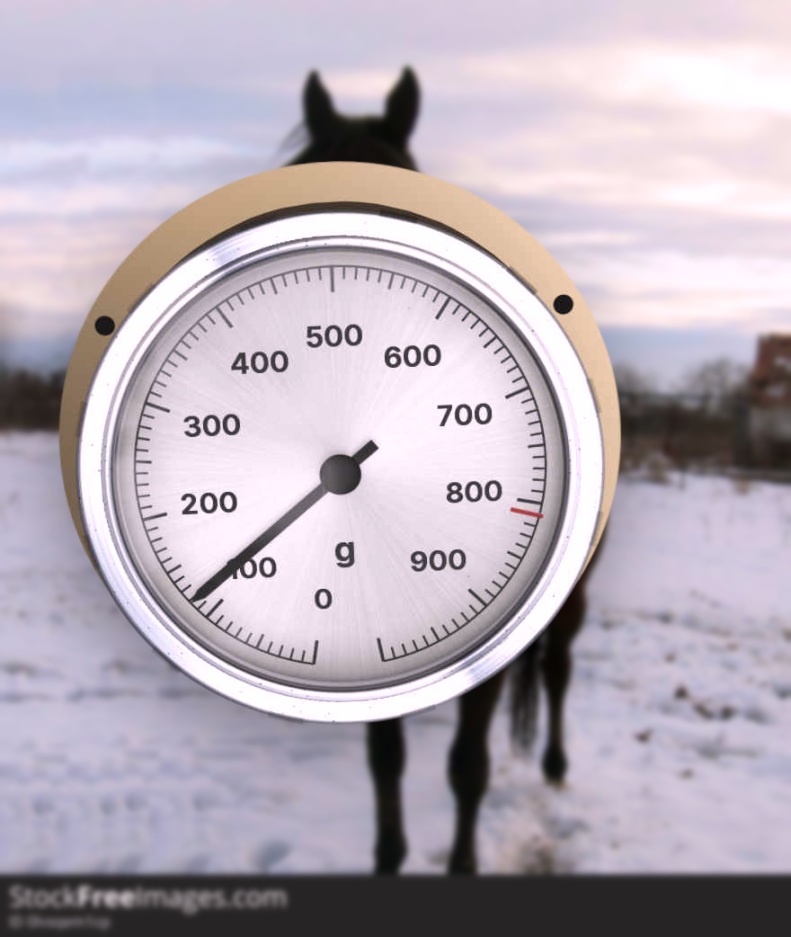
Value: value=120 unit=g
